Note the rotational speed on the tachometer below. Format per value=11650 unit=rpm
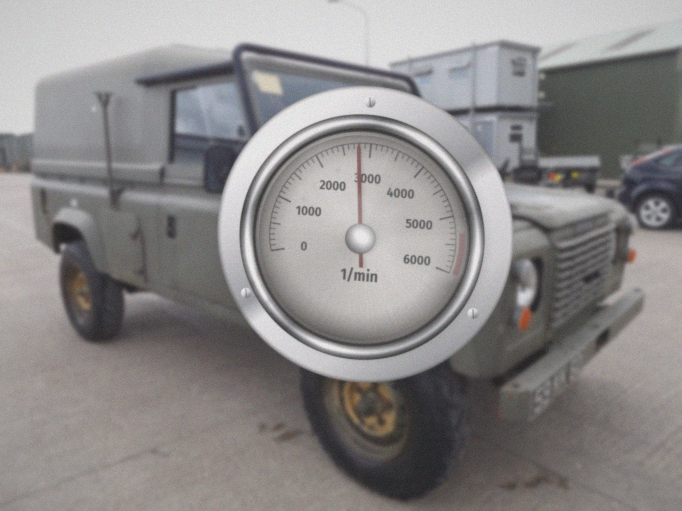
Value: value=2800 unit=rpm
